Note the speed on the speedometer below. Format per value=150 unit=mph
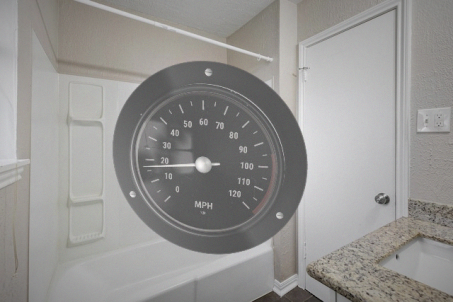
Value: value=17.5 unit=mph
